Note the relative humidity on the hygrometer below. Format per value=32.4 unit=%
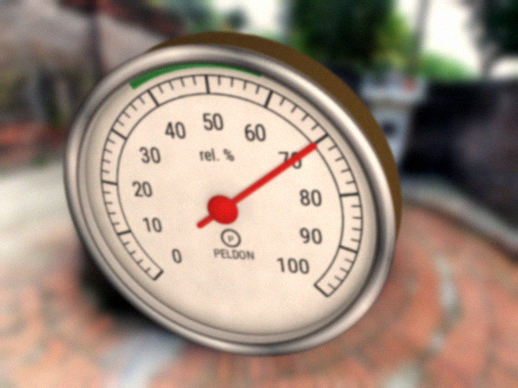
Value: value=70 unit=%
